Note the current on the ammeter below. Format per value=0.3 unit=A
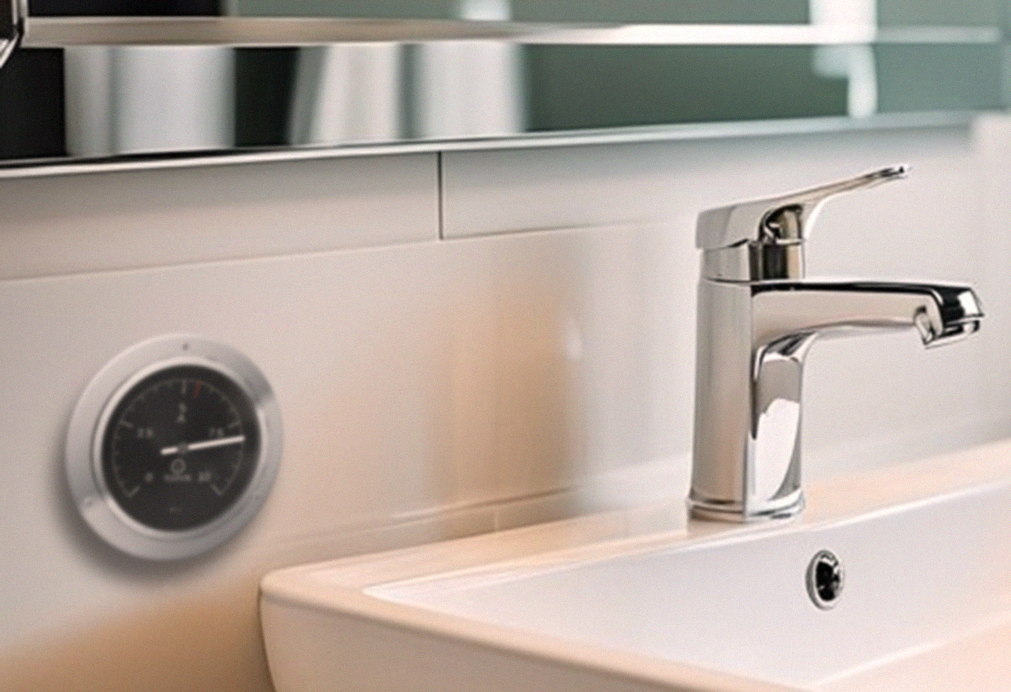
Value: value=8 unit=A
